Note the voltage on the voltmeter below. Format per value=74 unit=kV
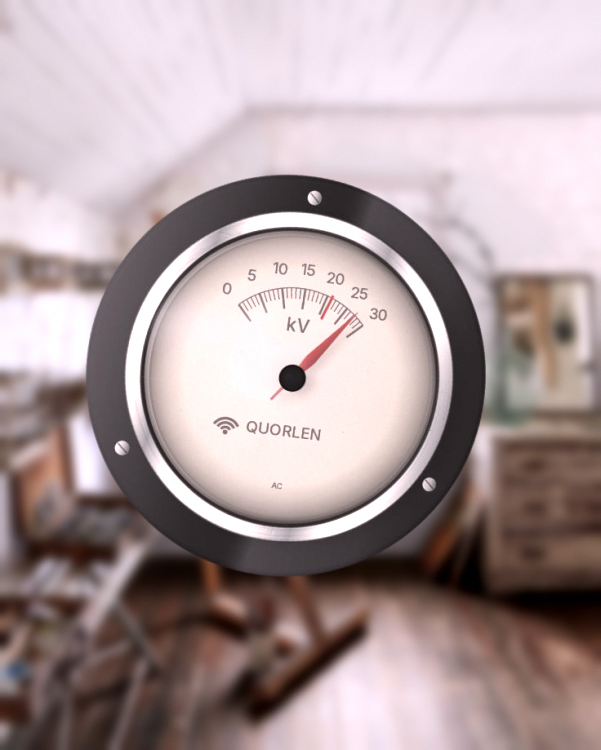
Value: value=27 unit=kV
